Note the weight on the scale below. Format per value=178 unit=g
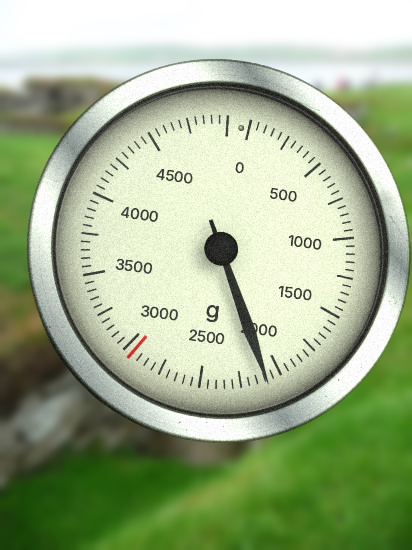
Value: value=2100 unit=g
